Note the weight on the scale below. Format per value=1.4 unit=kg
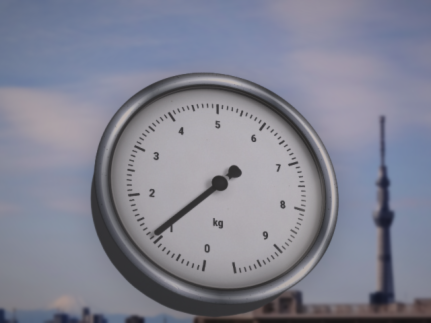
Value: value=1.1 unit=kg
